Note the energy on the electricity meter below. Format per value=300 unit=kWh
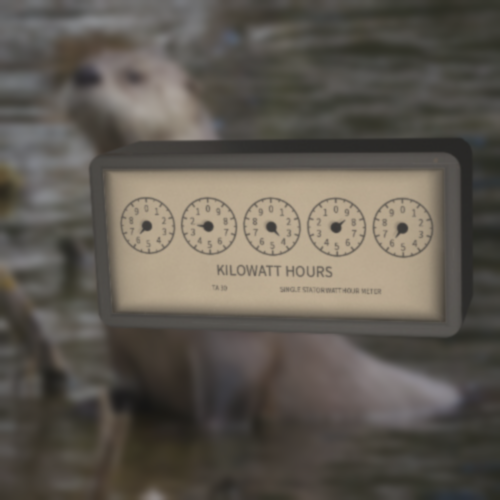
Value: value=62386 unit=kWh
